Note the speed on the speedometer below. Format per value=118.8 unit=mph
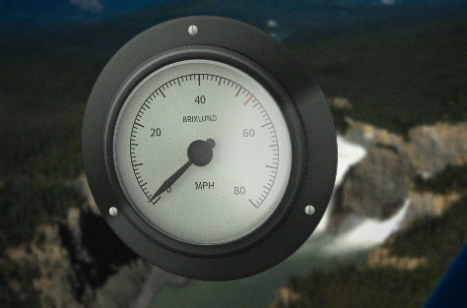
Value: value=1 unit=mph
